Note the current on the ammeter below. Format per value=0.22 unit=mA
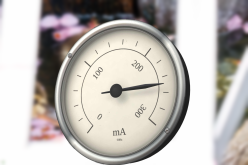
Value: value=250 unit=mA
